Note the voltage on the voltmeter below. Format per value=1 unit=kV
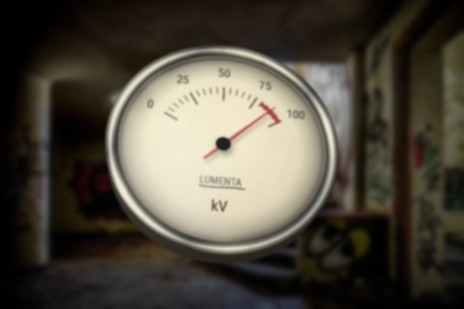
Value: value=90 unit=kV
